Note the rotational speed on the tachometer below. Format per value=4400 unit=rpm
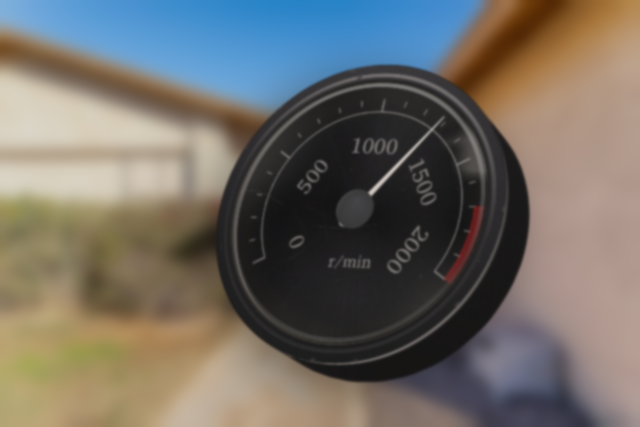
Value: value=1300 unit=rpm
